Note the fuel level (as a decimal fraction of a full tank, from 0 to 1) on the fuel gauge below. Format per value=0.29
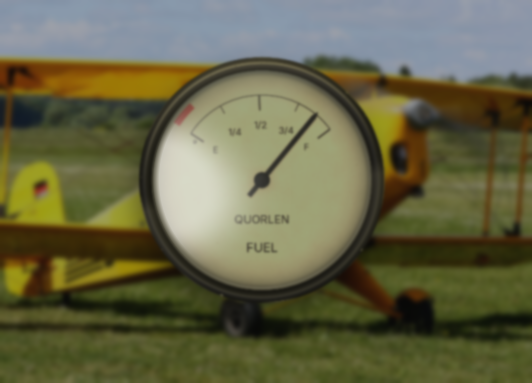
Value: value=0.875
